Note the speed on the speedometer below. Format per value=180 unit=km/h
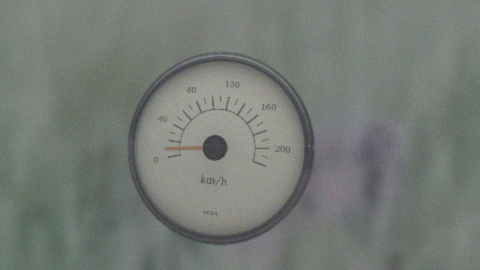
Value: value=10 unit=km/h
